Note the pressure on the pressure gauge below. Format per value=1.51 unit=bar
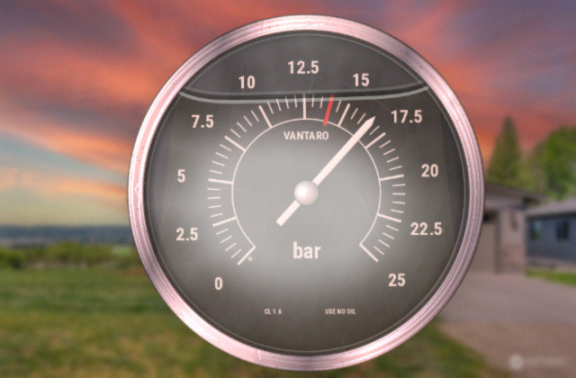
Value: value=16.5 unit=bar
